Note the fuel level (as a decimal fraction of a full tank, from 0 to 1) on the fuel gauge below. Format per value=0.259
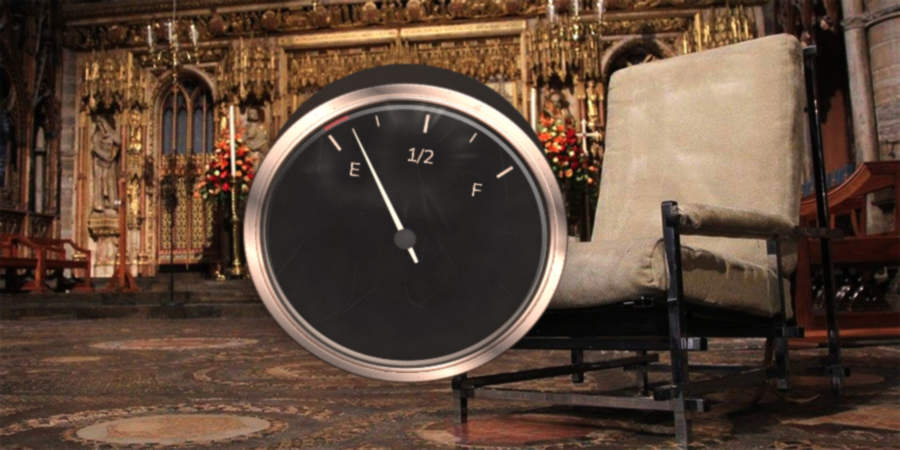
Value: value=0.125
